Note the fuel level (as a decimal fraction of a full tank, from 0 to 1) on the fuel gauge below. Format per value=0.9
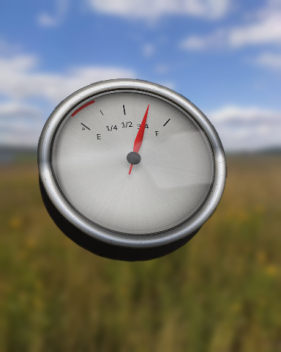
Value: value=0.75
